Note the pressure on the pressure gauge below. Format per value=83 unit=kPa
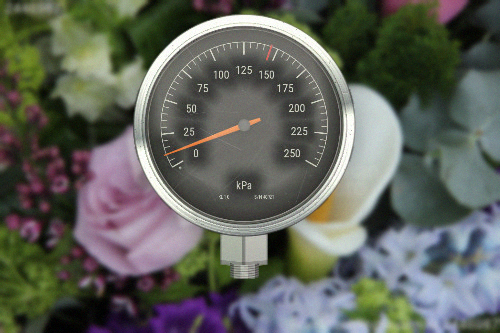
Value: value=10 unit=kPa
